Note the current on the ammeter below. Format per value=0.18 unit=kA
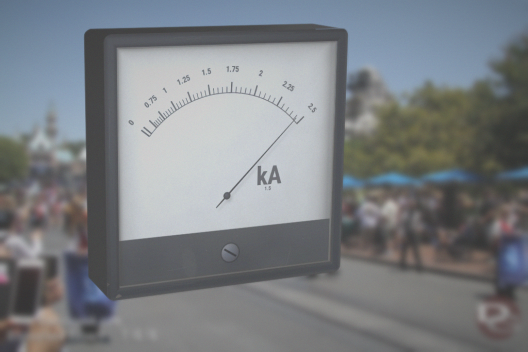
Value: value=2.45 unit=kA
